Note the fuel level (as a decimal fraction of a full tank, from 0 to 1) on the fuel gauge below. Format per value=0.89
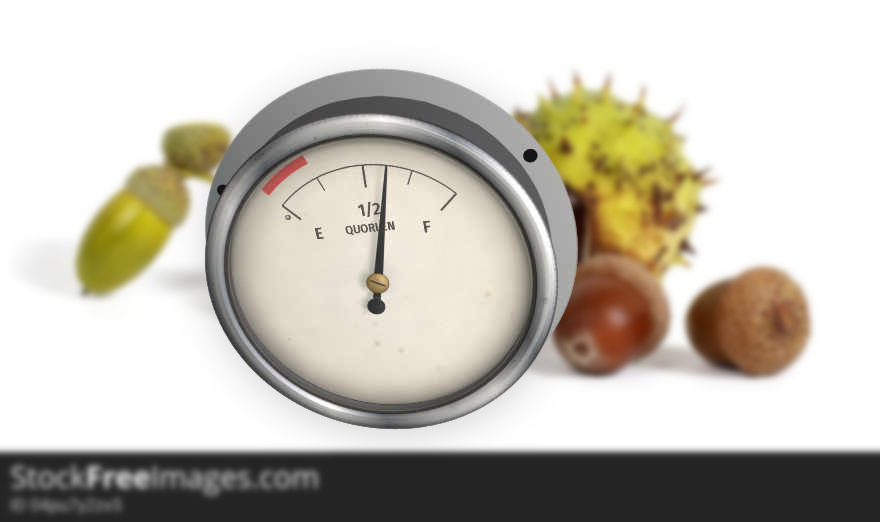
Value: value=0.625
